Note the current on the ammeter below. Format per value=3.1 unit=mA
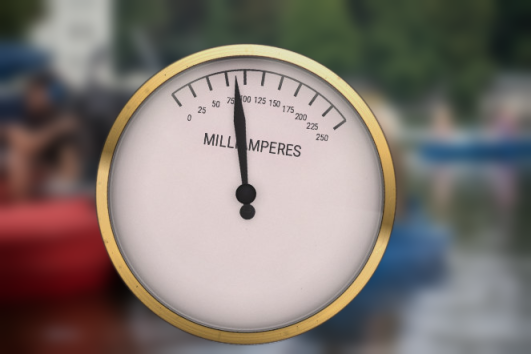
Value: value=87.5 unit=mA
